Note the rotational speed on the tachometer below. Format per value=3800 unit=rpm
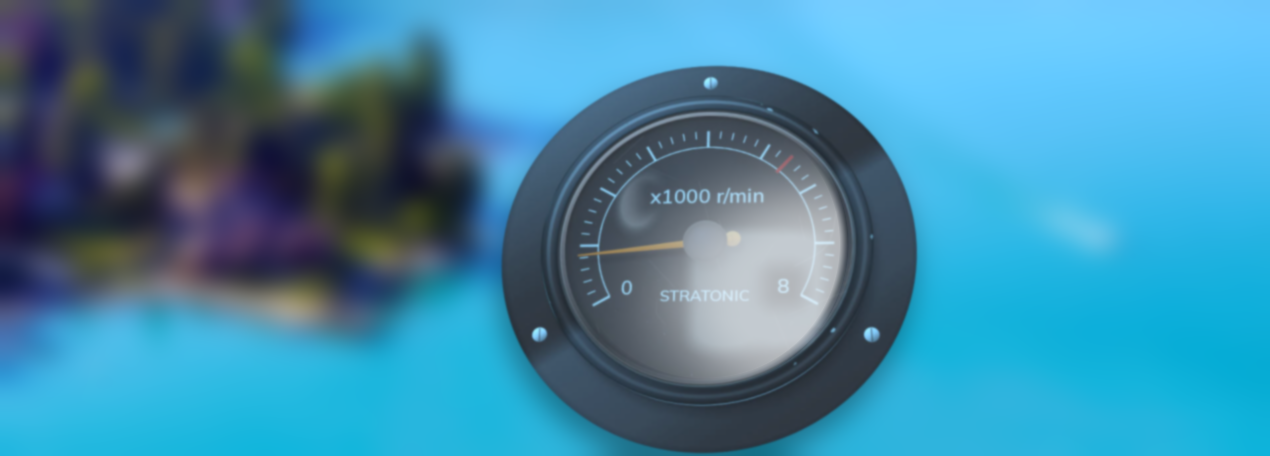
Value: value=800 unit=rpm
